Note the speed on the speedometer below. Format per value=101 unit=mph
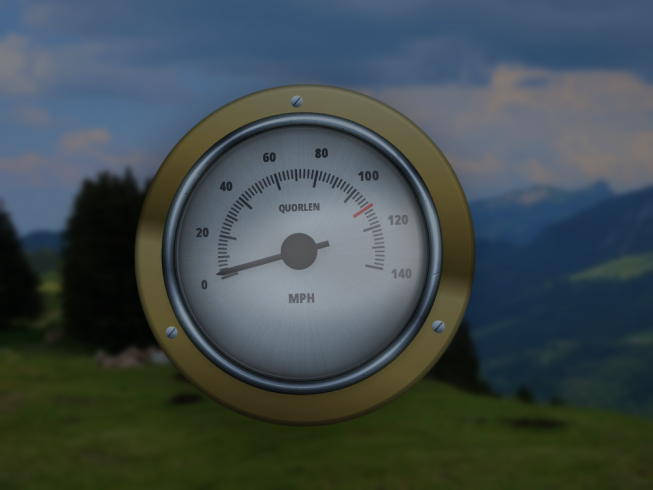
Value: value=2 unit=mph
